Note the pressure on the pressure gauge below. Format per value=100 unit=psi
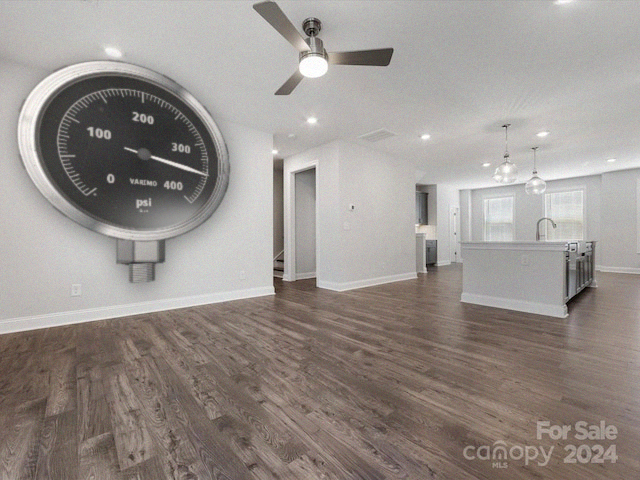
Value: value=350 unit=psi
